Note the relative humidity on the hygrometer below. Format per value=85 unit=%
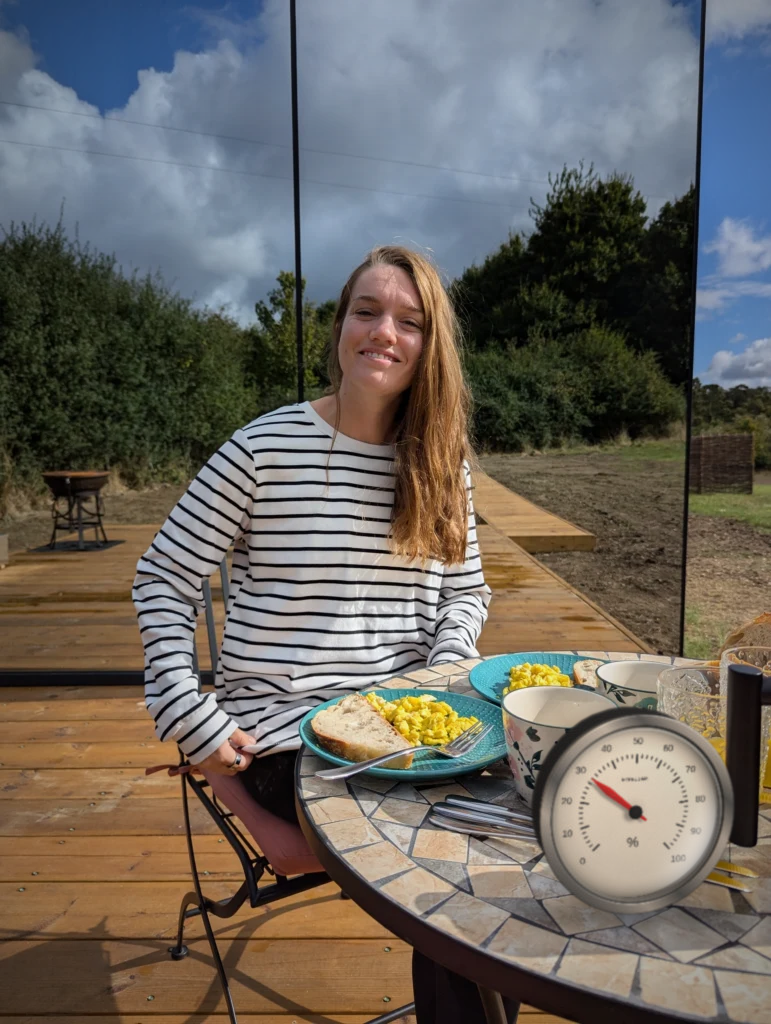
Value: value=30 unit=%
